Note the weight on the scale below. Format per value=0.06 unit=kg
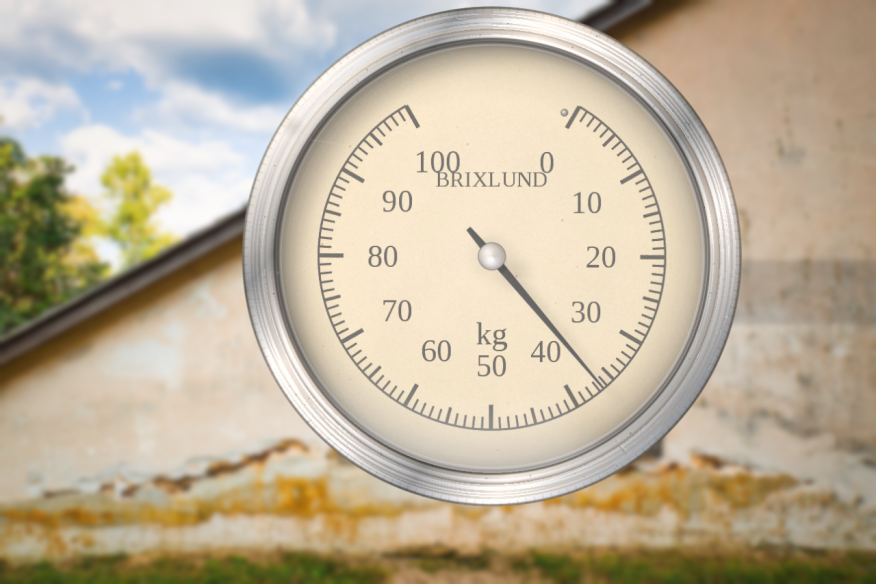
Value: value=36.5 unit=kg
